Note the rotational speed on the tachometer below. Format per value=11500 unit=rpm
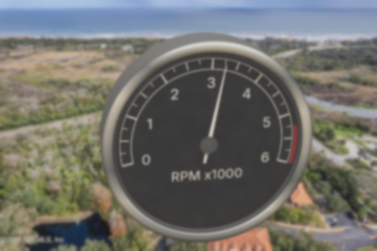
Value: value=3250 unit=rpm
